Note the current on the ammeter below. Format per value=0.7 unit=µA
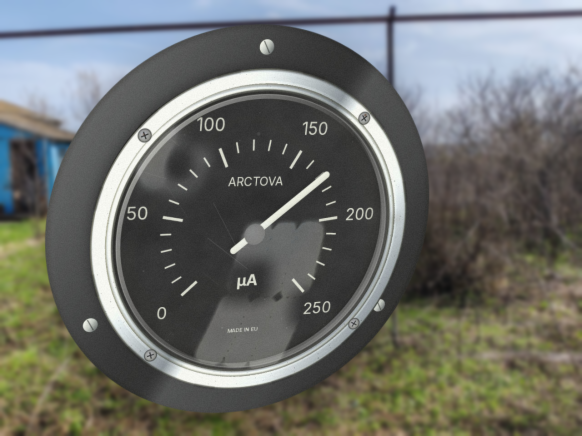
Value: value=170 unit=µA
